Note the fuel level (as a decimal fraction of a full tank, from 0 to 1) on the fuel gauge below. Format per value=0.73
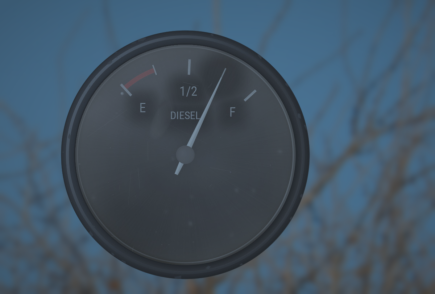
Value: value=0.75
